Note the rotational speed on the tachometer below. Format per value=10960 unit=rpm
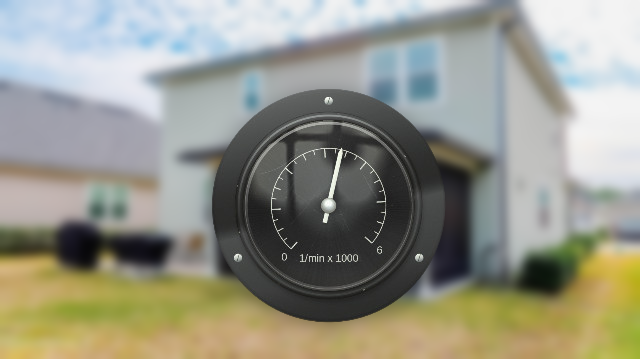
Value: value=3375 unit=rpm
